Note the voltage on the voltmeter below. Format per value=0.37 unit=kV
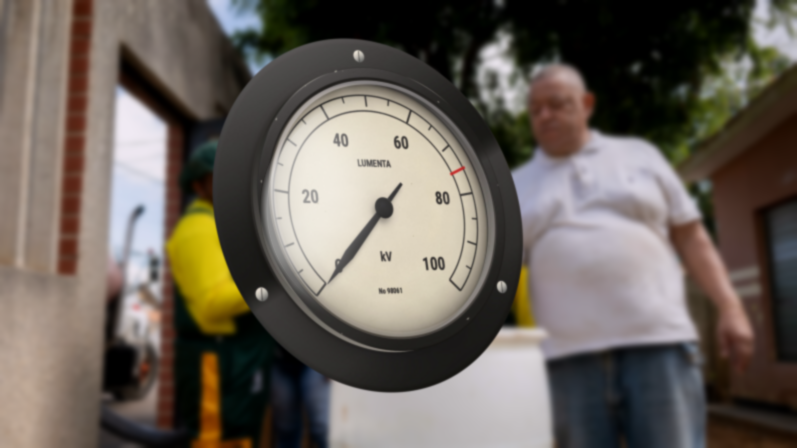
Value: value=0 unit=kV
